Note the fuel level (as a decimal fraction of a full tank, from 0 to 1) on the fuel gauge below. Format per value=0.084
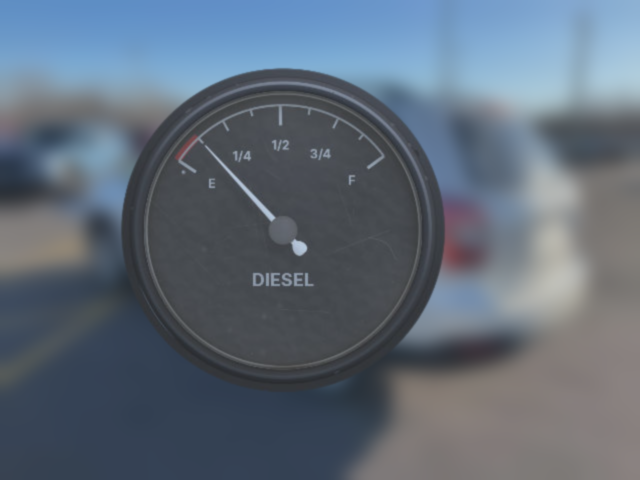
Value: value=0.125
